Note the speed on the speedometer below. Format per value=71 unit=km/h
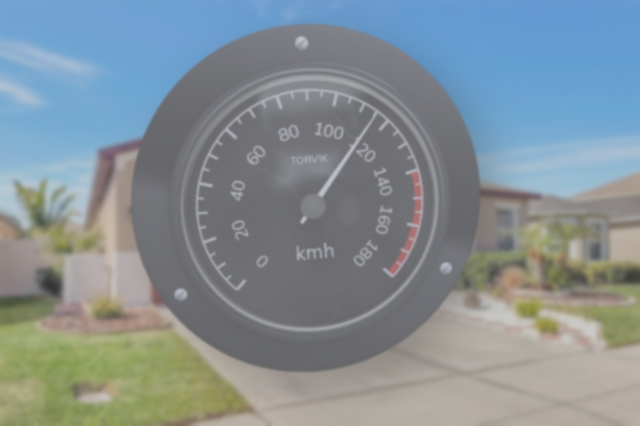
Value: value=115 unit=km/h
